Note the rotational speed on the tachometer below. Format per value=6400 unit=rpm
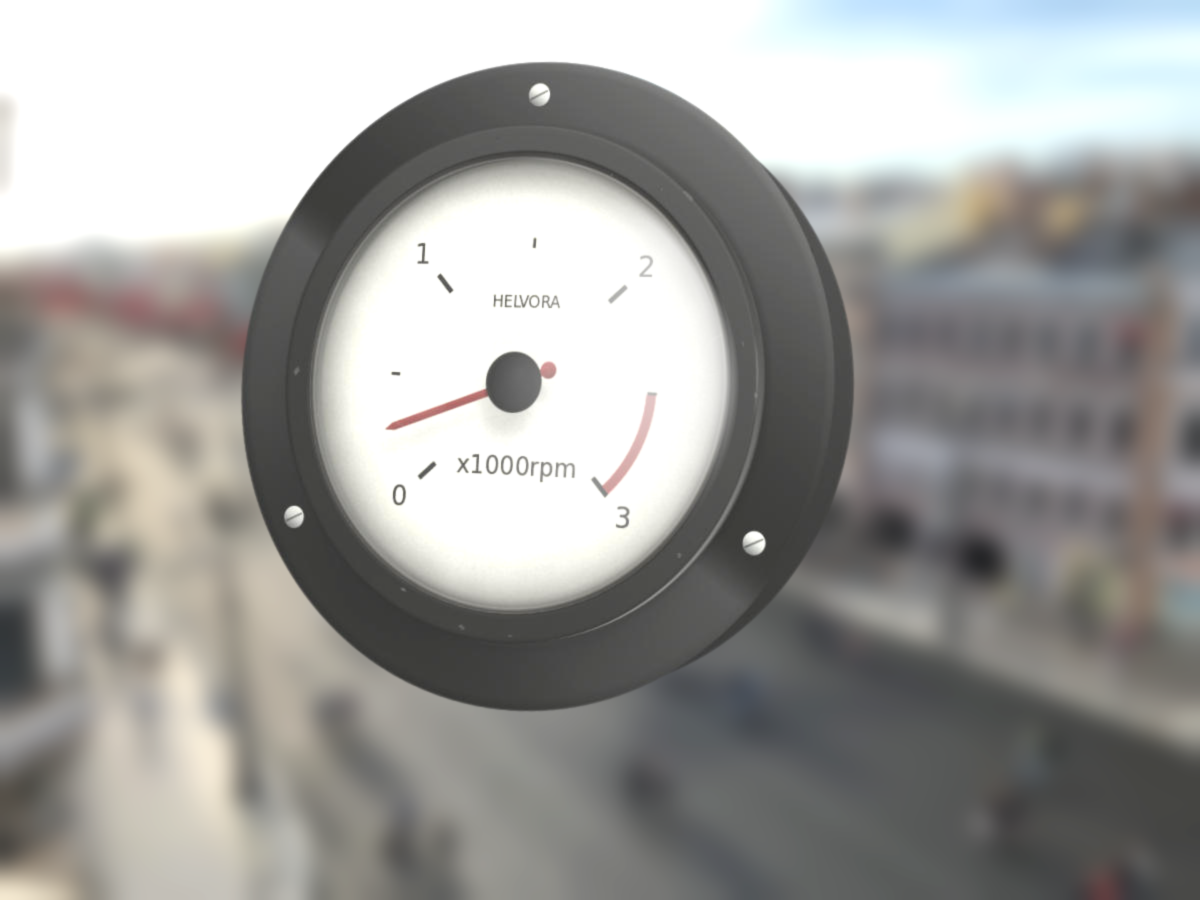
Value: value=250 unit=rpm
